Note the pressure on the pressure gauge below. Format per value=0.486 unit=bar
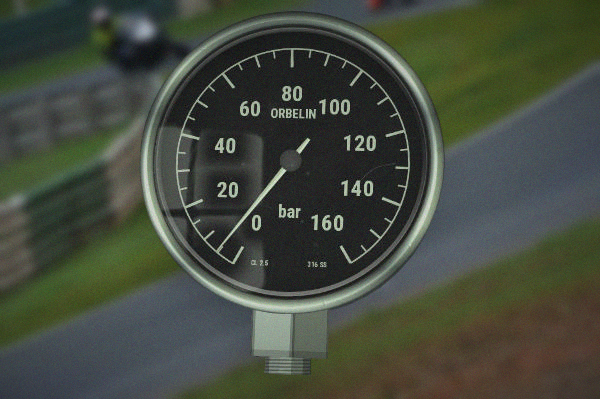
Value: value=5 unit=bar
